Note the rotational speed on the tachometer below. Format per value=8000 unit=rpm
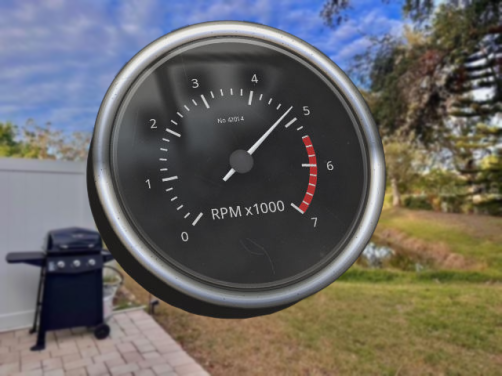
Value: value=4800 unit=rpm
